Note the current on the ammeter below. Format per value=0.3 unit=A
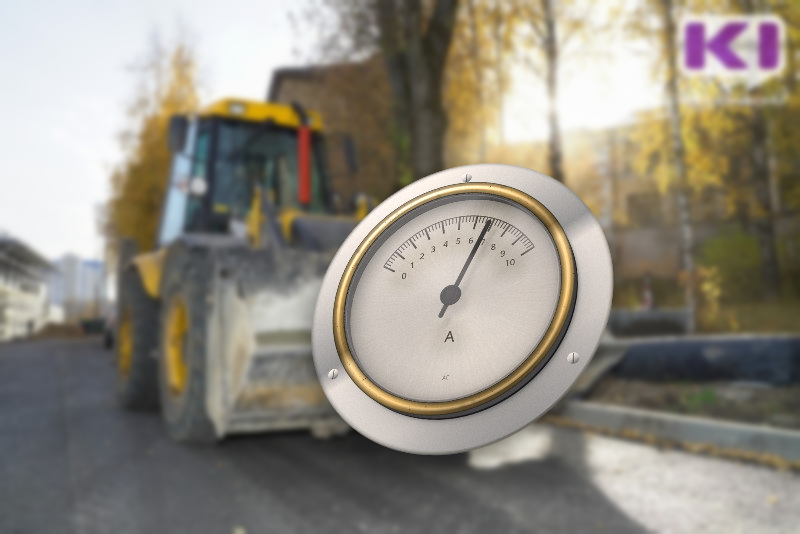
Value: value=7 unit=A
